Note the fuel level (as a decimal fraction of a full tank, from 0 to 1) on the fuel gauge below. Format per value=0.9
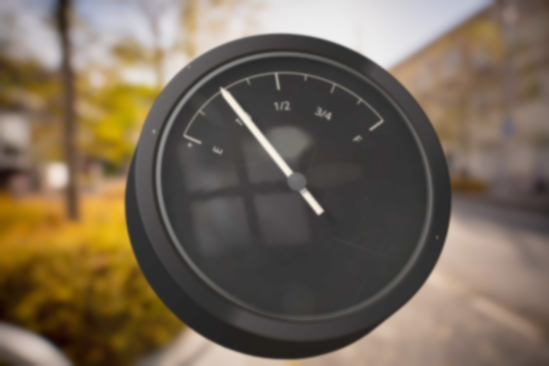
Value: value=0.25
